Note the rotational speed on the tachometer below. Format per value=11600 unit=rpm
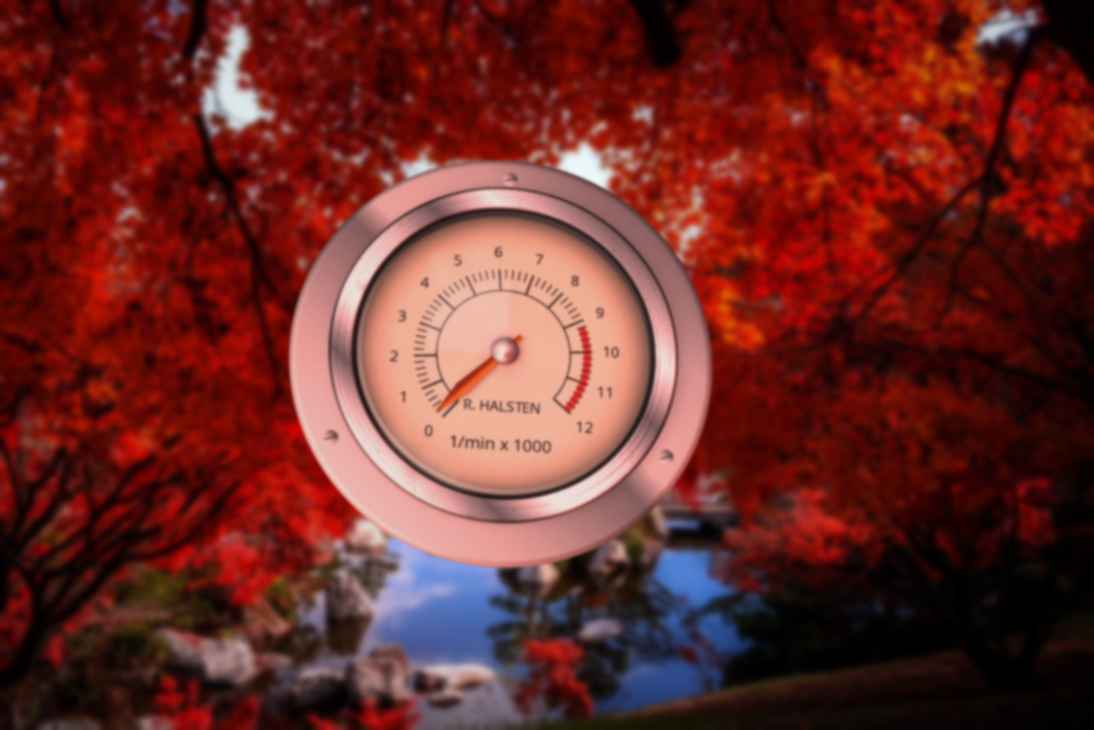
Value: value=200 unit=rpm
